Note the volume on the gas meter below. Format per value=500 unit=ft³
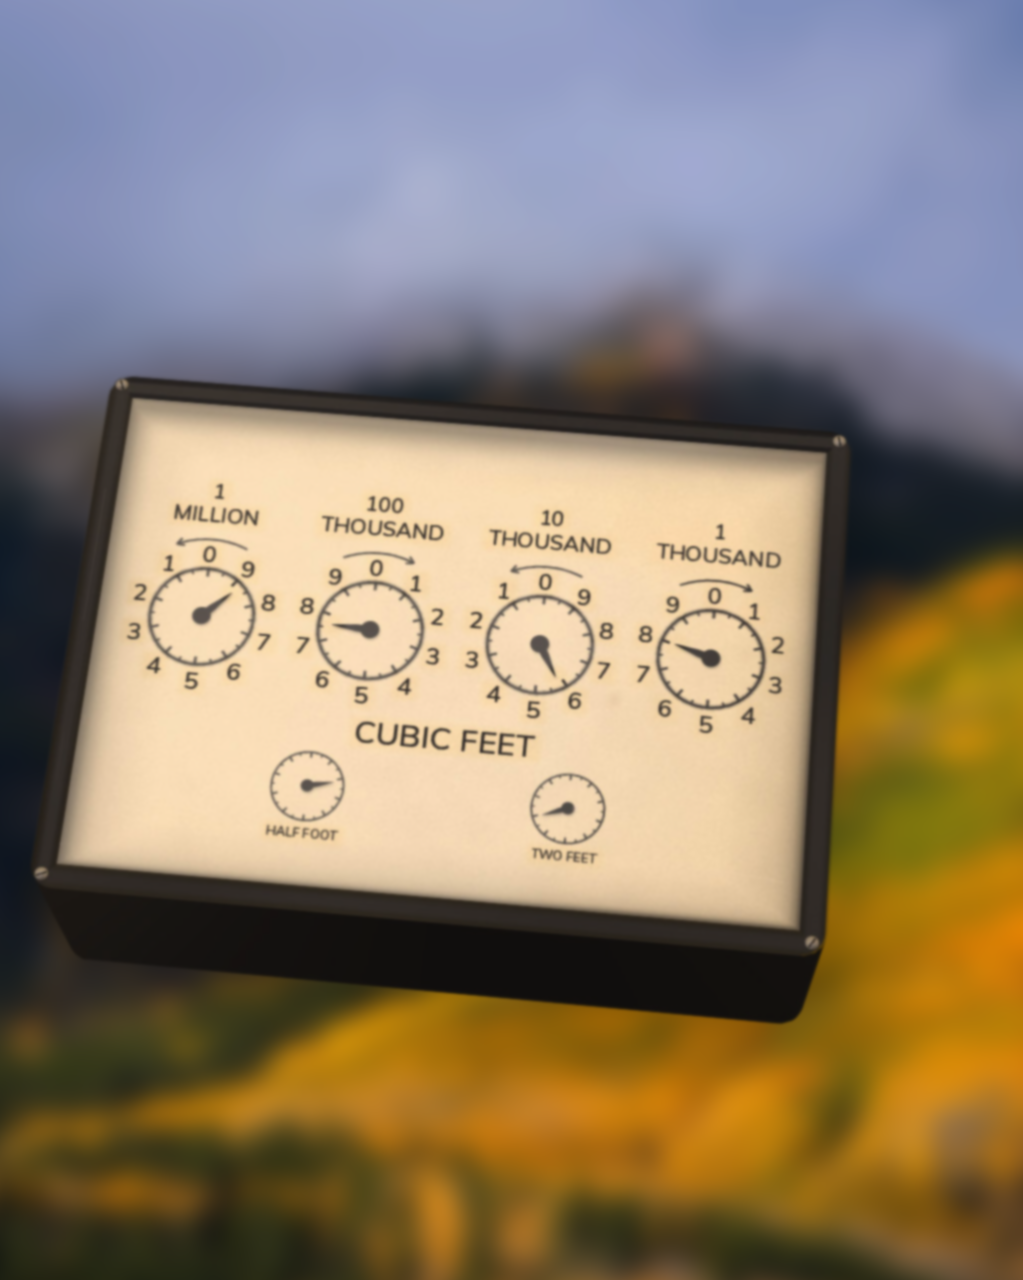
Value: value=875800 unit=ft³
